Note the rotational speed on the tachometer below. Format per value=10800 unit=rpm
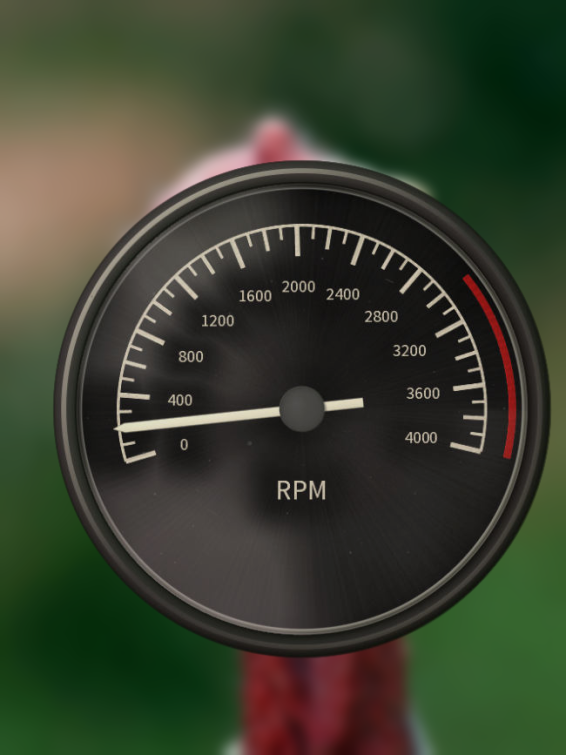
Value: value=200 unit=rpm
